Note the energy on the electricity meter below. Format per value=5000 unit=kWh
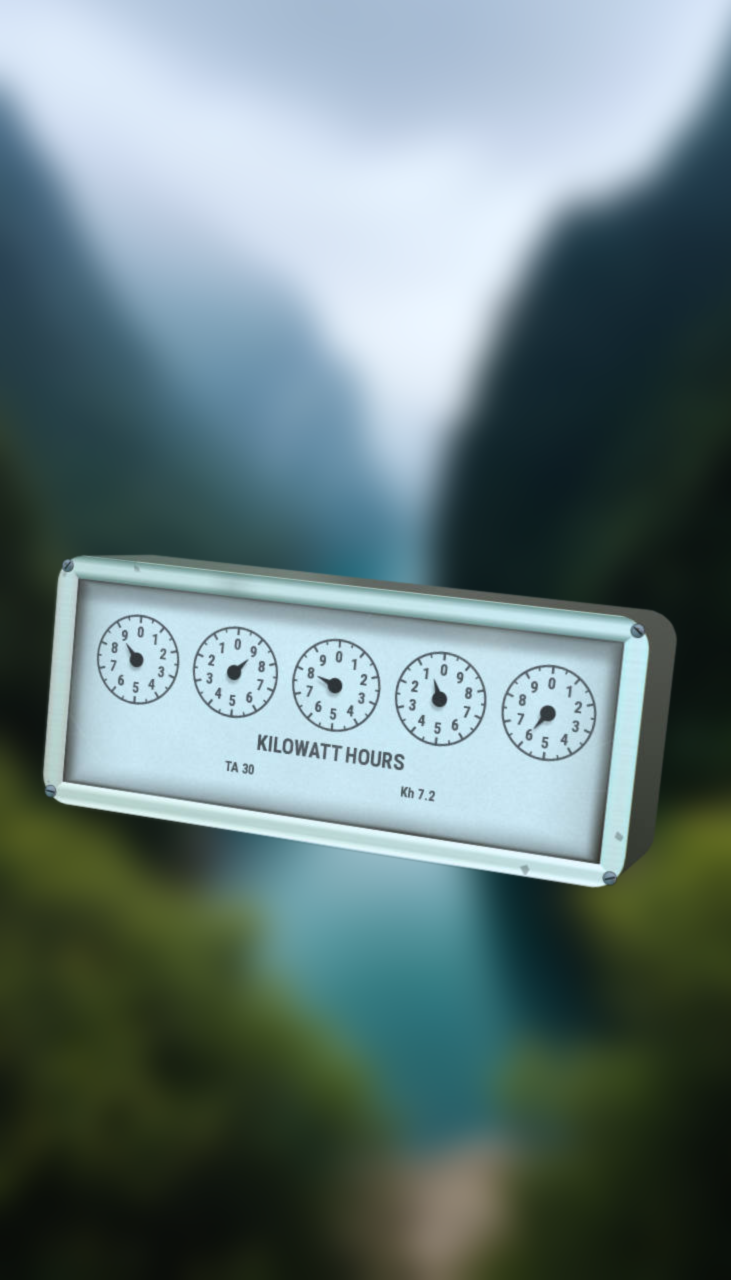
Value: value=88806 unit=kWh
